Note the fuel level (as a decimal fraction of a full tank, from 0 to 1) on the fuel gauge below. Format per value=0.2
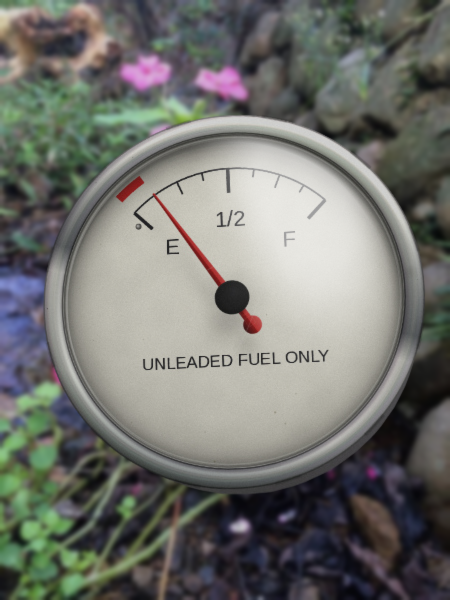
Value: value=0.125
